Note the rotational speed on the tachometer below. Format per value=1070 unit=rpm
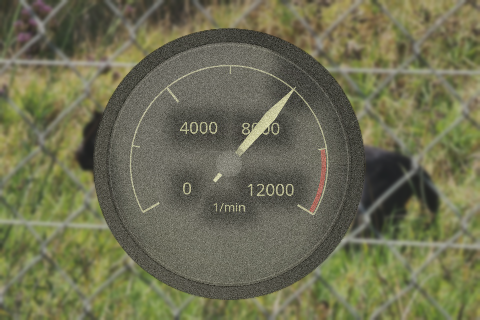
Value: value=8000 unit=rpm
